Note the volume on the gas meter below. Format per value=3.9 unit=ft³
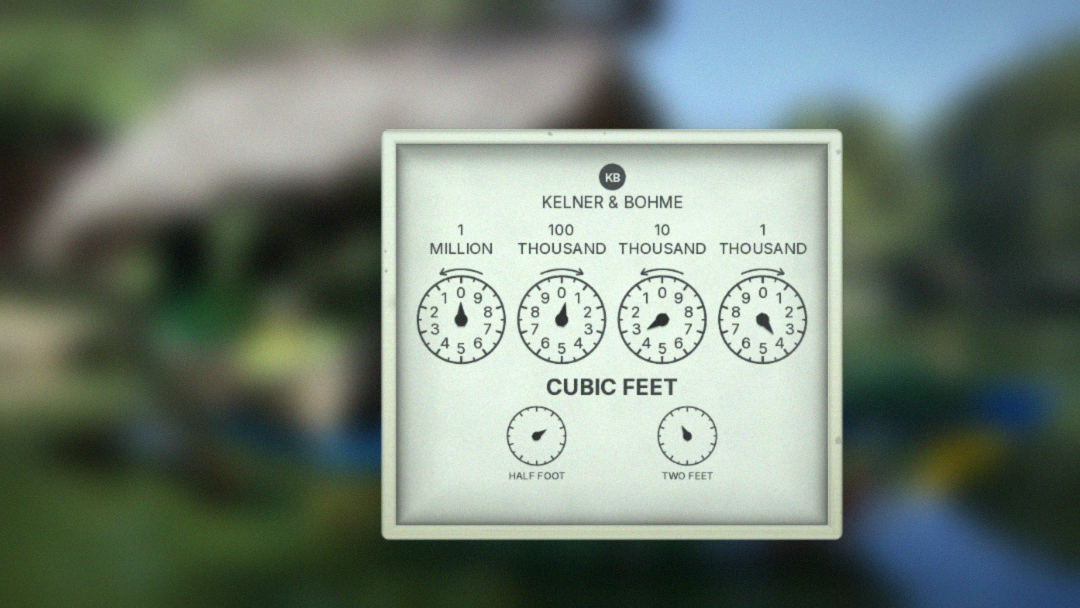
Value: value=3400 unit=ft³
